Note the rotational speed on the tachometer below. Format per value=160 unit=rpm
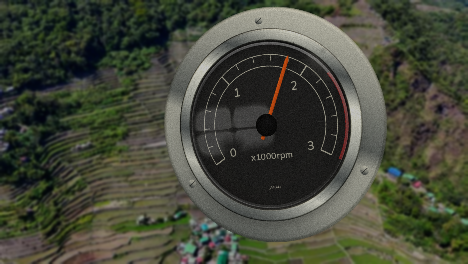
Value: value=1800 unit=rpm
